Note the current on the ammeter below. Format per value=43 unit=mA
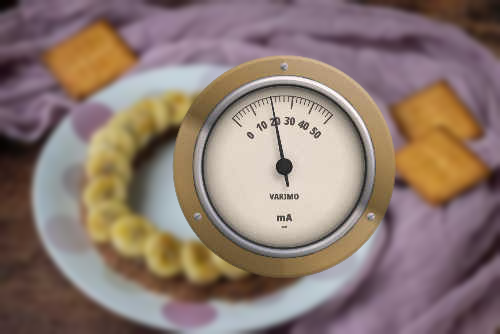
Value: value=20 unit=mA
